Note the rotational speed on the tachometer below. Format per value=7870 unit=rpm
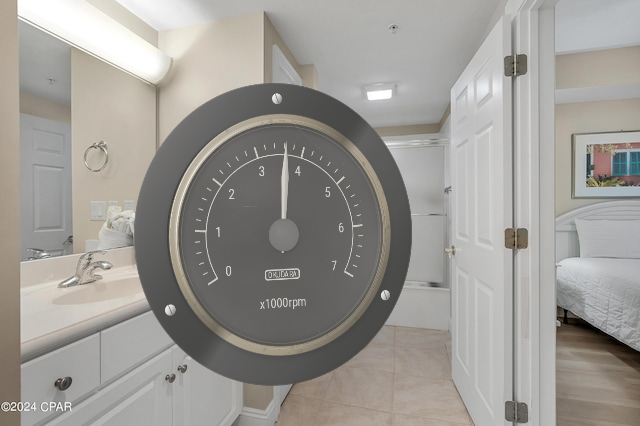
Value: value=3600 unit=rpm
